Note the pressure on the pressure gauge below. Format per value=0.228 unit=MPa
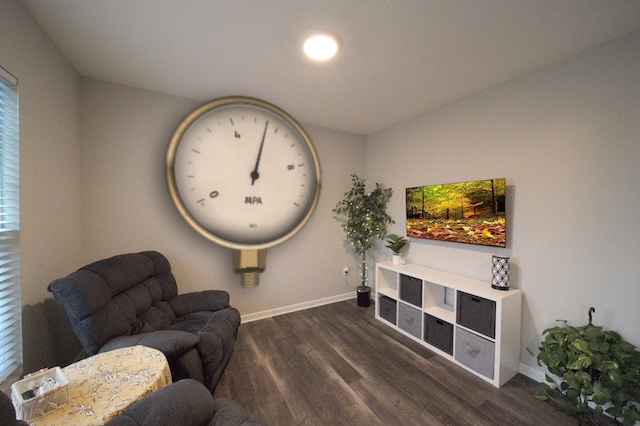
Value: value=5.5 unit=MPa
